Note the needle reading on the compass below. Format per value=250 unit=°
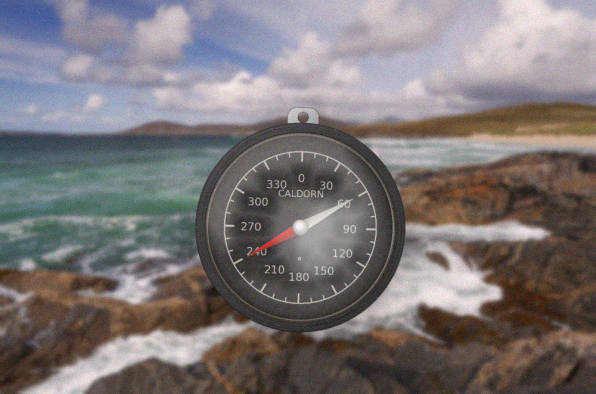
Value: value=240 unit=°
